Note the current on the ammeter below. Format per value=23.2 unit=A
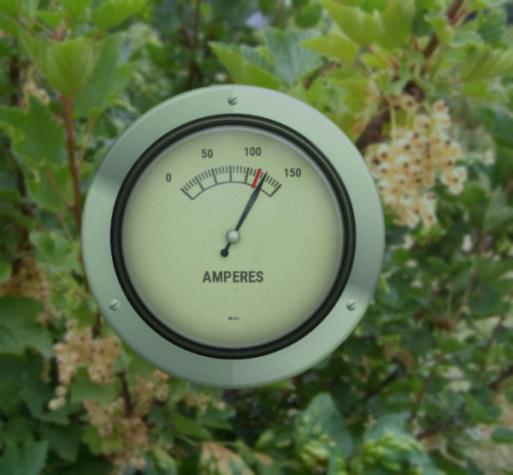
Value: value=125 unit=A
